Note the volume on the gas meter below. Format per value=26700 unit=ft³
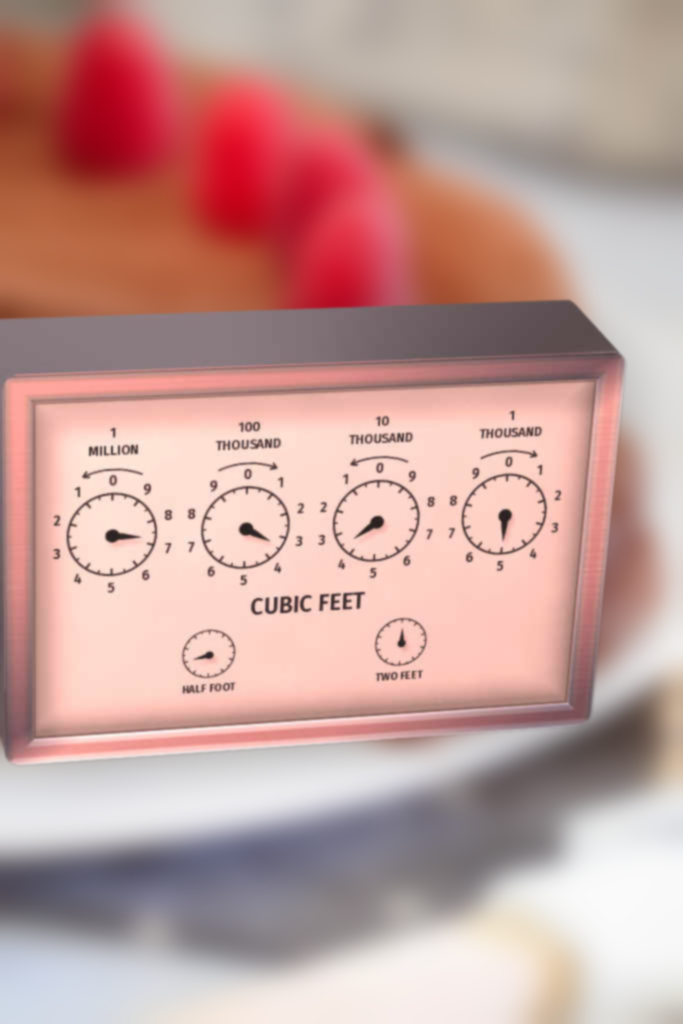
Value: value=733500 unit=ft³
